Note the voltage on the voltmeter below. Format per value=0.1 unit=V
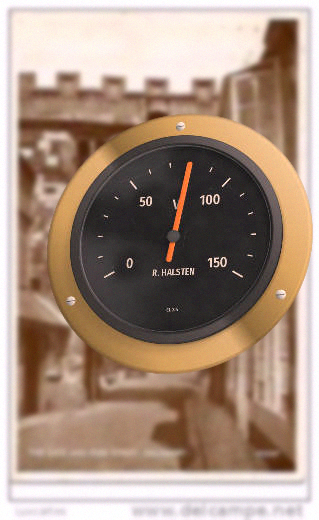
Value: value=80 unit=V
